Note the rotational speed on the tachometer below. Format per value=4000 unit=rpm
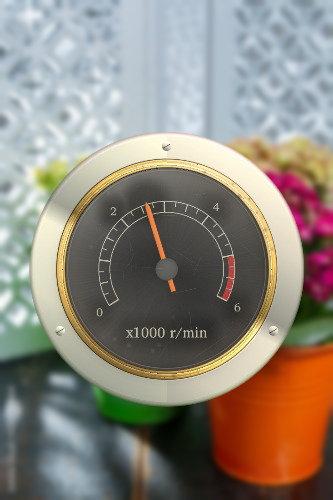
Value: value=2625 unit=rpm
